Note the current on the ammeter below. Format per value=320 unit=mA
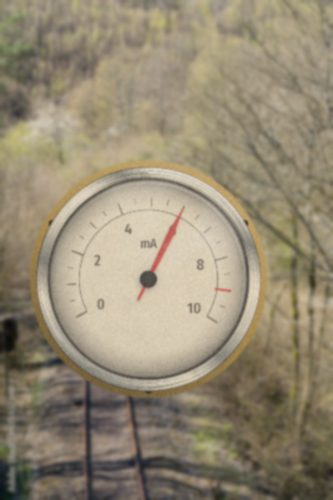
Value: value=6 unit=mA
